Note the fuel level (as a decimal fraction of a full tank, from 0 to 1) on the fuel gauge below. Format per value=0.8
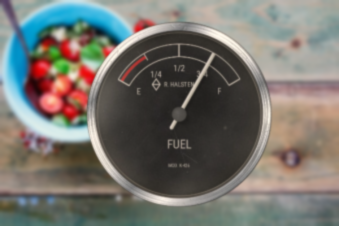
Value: value=0.75
